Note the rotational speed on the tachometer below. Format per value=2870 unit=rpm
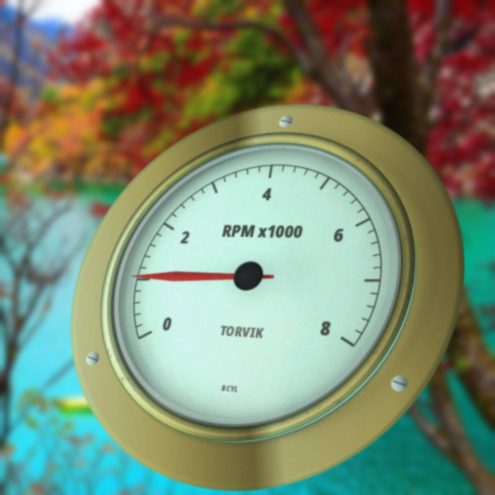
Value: value=1000 unit=rpm
